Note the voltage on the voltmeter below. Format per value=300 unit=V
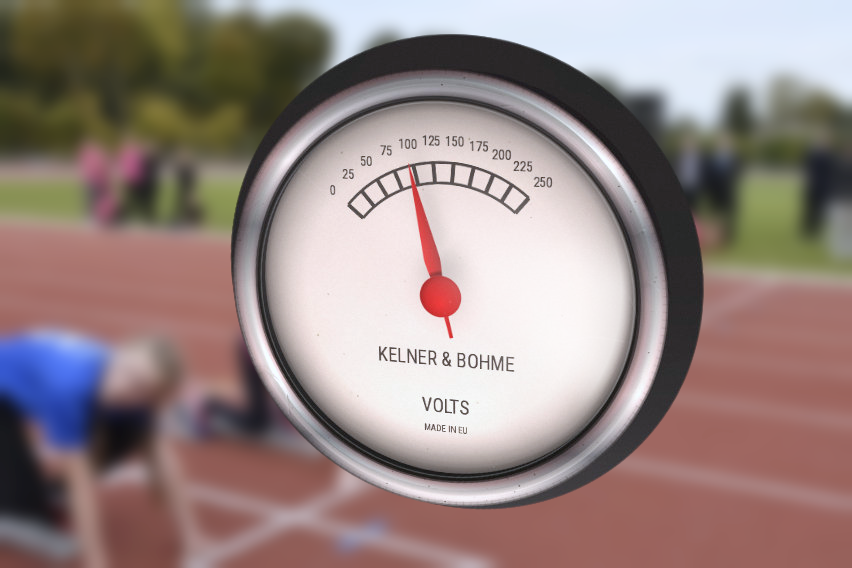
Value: value=100 unit=V
